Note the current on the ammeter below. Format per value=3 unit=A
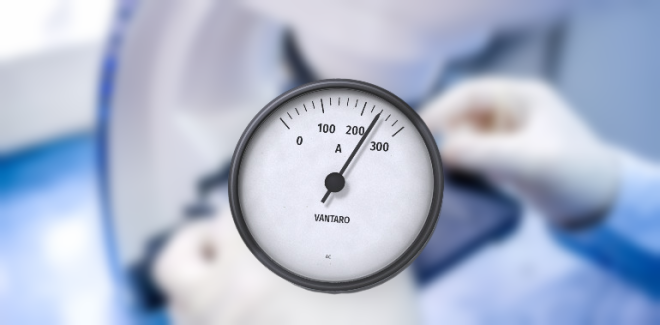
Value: value=240 unit=A
